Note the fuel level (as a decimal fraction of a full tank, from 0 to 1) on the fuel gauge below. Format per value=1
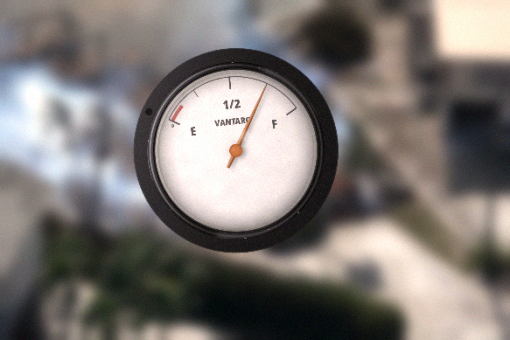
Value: value=0.75
